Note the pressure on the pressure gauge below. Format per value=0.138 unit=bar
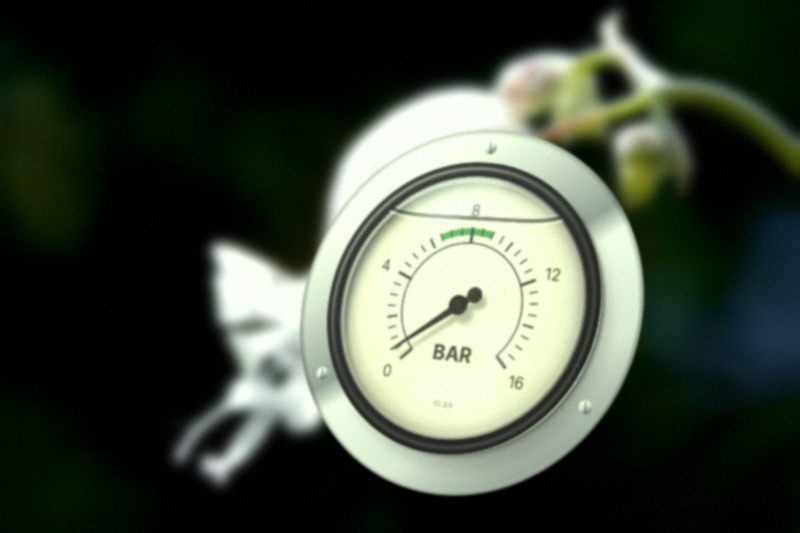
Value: value=0.5 unit=bar
